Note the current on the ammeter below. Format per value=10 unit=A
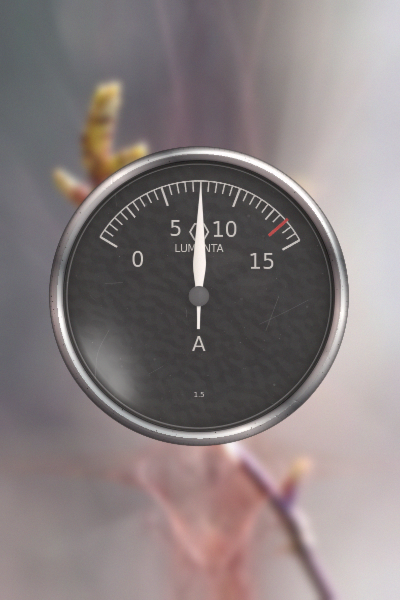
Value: value=7.5 unit=A
